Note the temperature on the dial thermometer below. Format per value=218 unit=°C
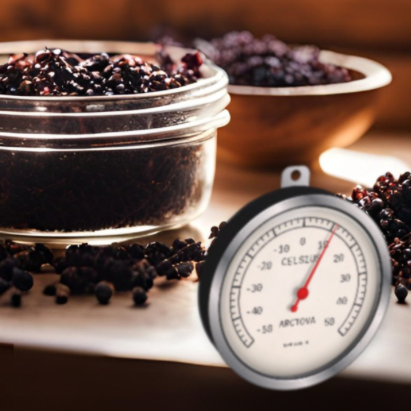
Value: value=10 unit=°C
